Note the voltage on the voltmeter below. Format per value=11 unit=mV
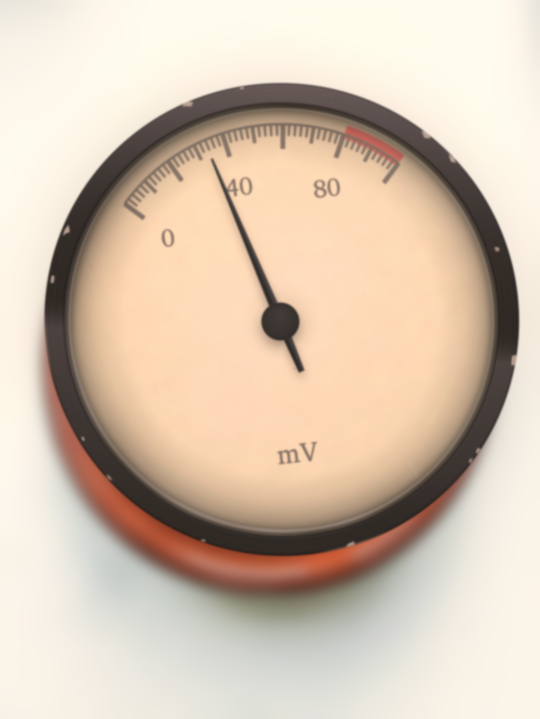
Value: value=34 unit=mV
